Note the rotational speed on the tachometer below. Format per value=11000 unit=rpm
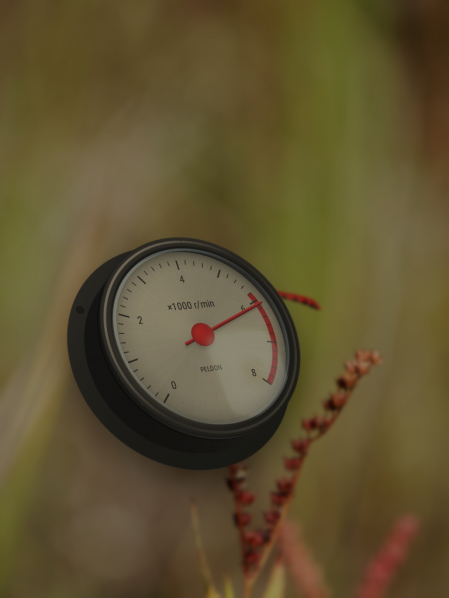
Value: value=6100 unit=rpm
